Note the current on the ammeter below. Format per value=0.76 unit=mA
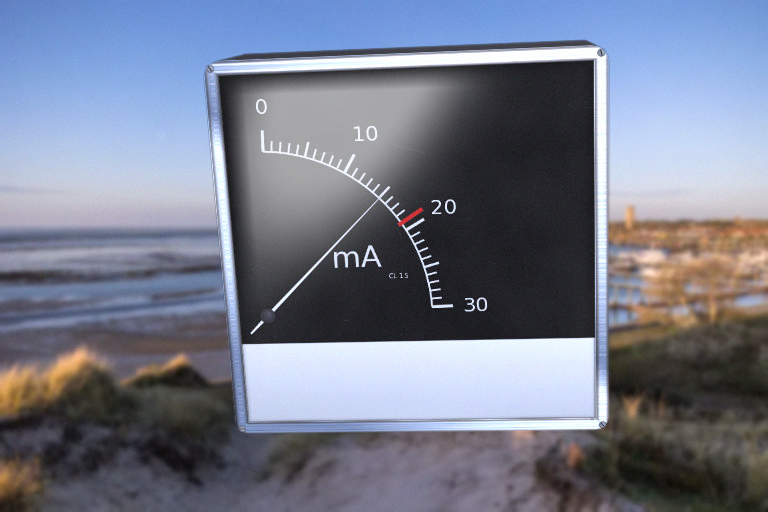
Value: value=15 unit=mA
